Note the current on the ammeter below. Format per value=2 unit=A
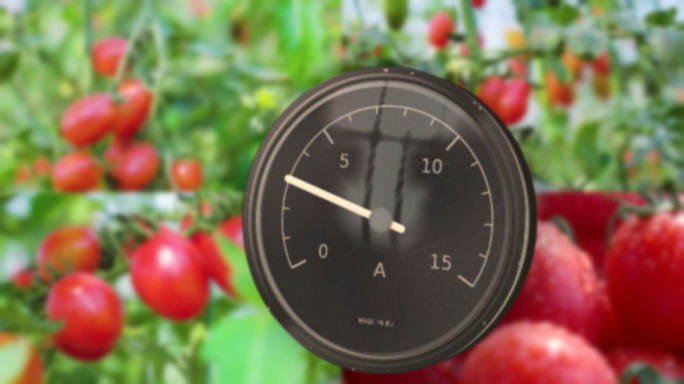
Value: value=3 unit=A
